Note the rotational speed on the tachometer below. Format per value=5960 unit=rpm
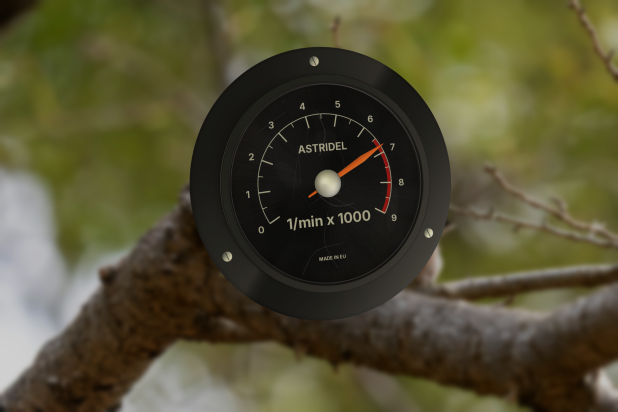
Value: value=6750 unit=rpm
